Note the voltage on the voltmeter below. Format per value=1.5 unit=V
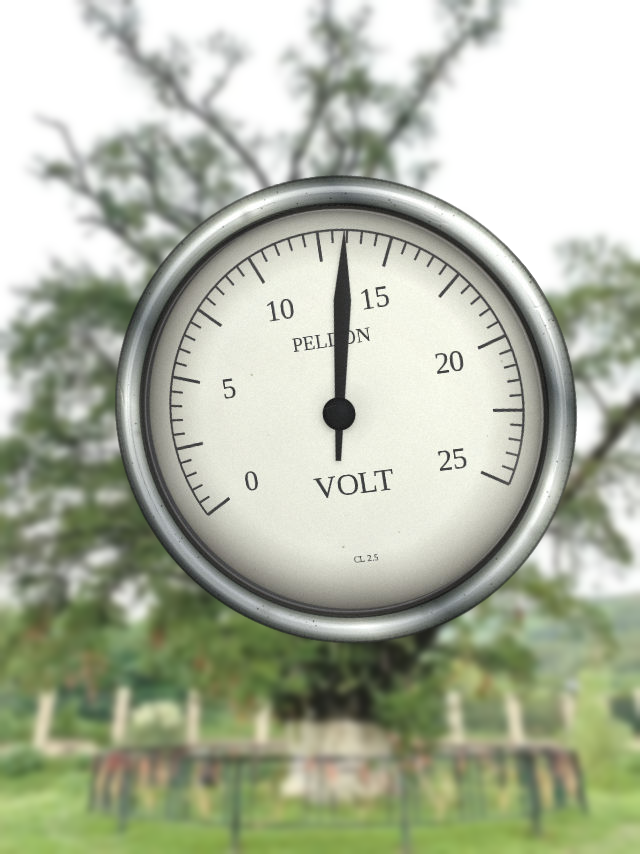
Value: value=13.5 unit=V
